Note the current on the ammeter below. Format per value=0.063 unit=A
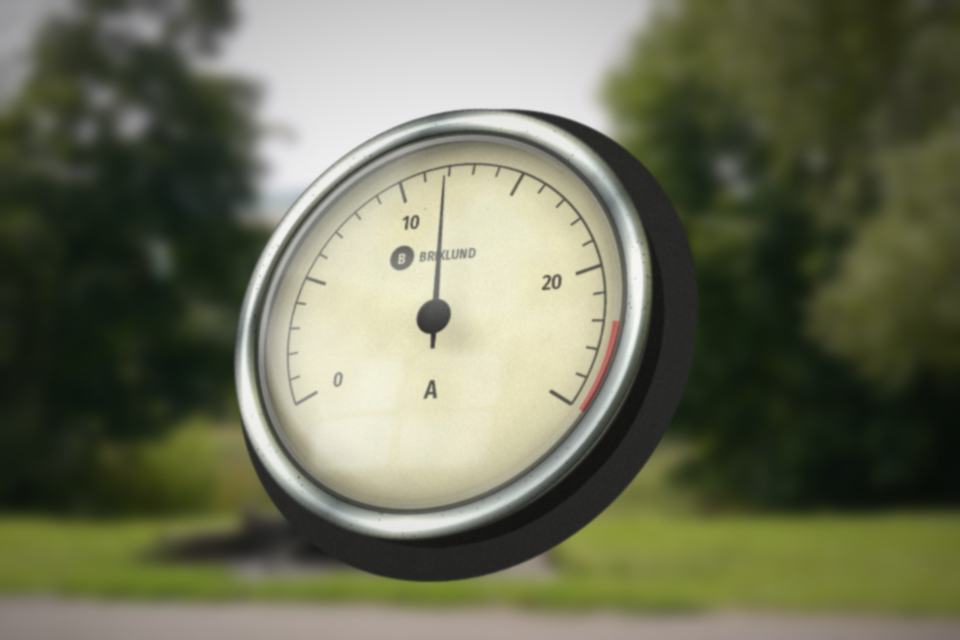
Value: value=12 unit=A
